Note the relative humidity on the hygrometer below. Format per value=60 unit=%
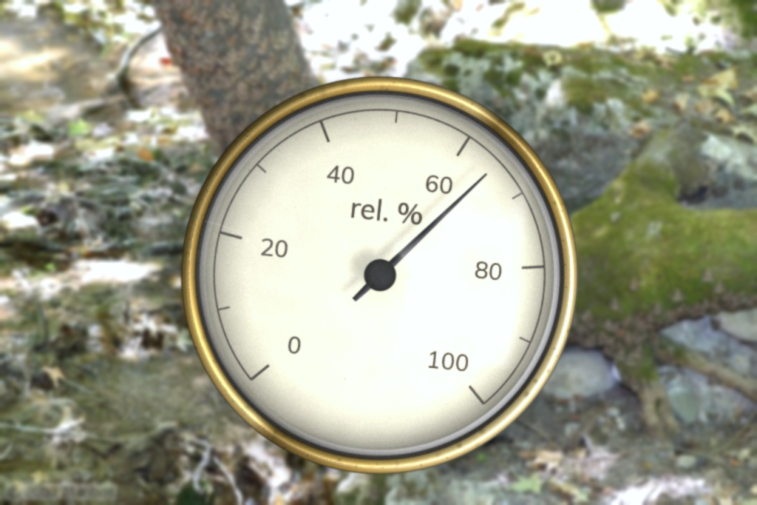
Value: value=65 unit=%
